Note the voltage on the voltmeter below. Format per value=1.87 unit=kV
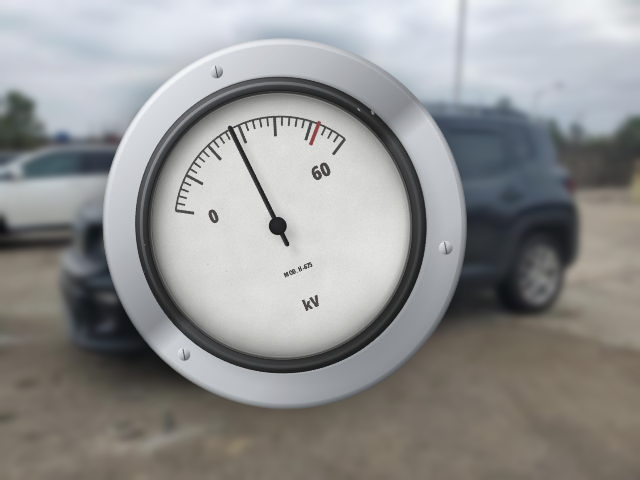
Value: value=28 unit=kV
